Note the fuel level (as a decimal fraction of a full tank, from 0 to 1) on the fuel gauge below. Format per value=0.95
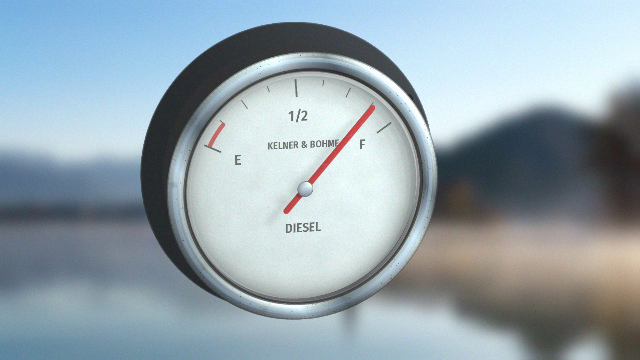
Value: value=0.875
